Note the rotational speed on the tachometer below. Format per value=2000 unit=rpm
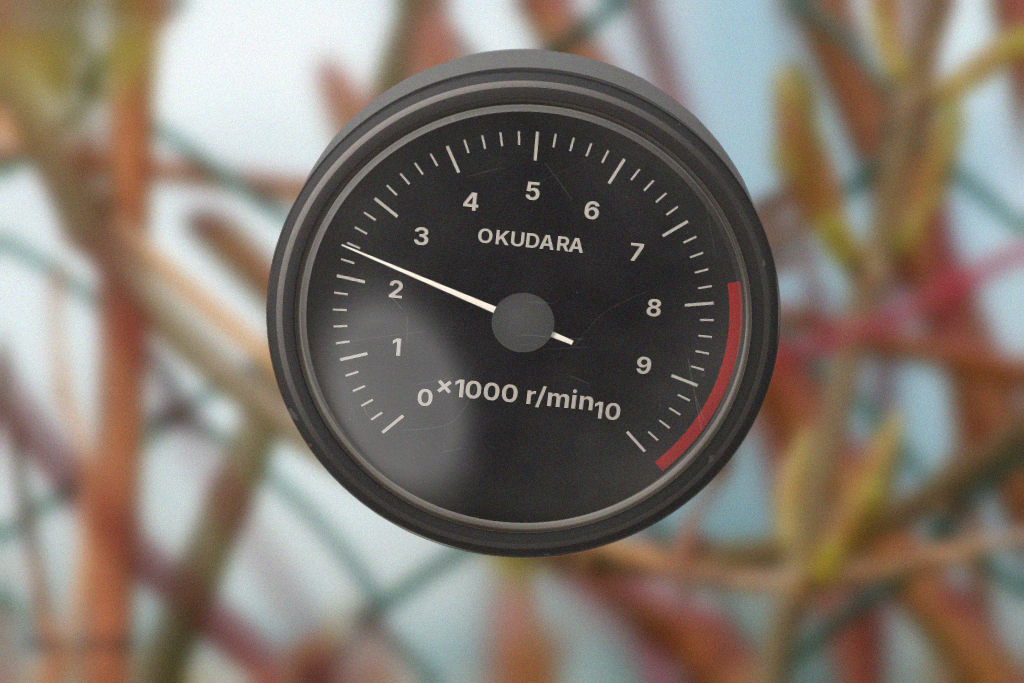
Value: value=2400 unit=rpm
